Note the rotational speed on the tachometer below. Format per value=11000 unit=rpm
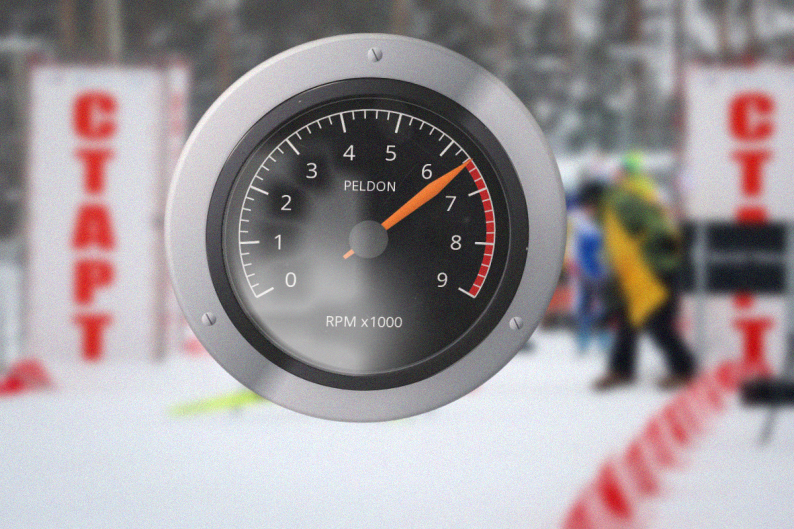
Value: value=6400 unit=rpm
